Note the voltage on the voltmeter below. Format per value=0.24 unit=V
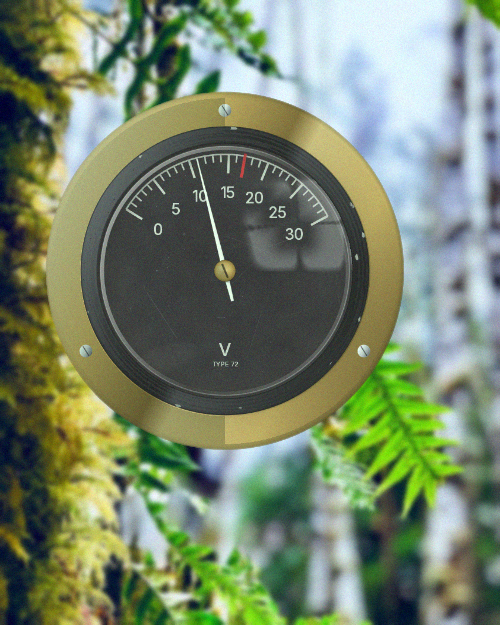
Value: value=11 unit=V
